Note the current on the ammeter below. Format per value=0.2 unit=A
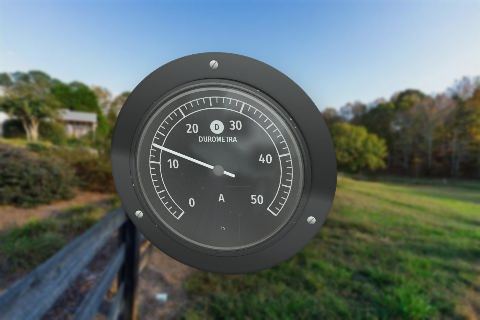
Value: value=13 unit=A
